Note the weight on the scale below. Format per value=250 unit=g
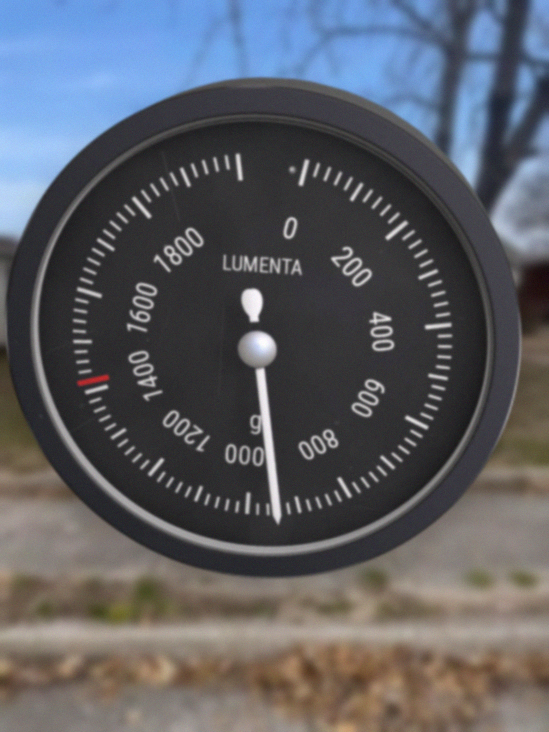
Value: value=940 unit=g
